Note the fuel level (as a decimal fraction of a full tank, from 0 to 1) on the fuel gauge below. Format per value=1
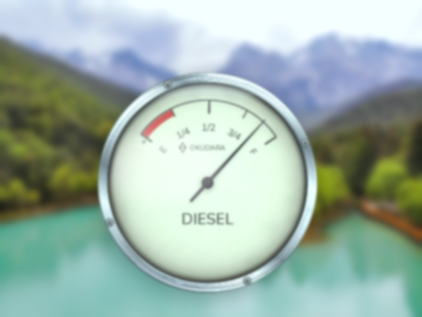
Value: value=0.875
